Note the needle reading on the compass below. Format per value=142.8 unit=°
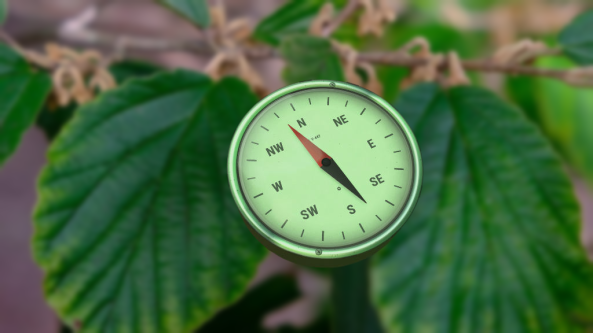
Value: value=345 unit=°
